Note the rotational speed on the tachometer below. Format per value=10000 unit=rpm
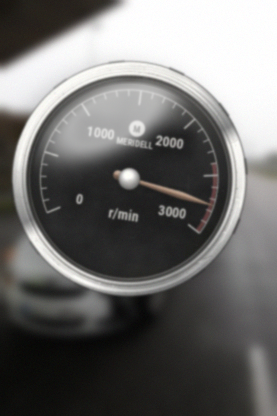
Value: value=2750 unit=rpm
